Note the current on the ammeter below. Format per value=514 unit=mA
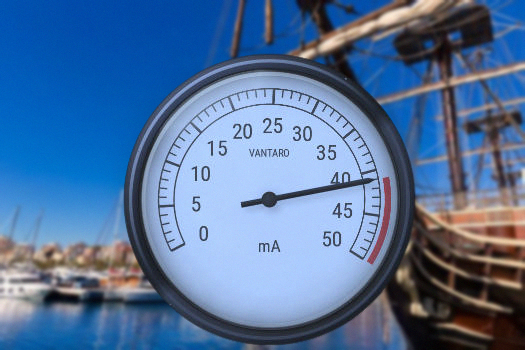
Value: value=41 unit=mA
